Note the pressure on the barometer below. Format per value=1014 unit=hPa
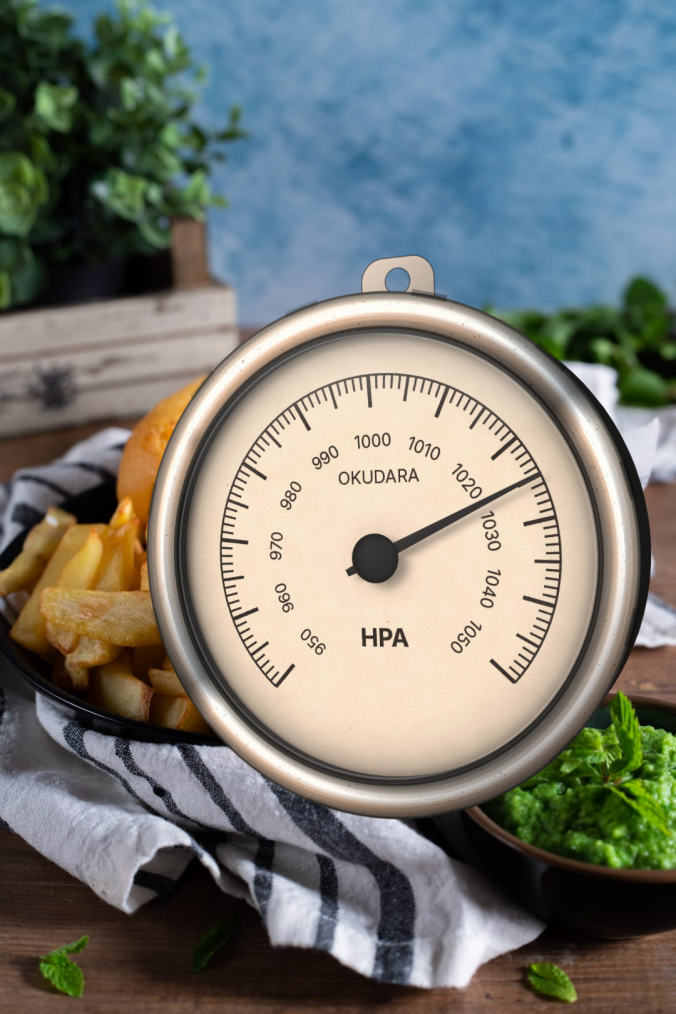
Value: value=1025 unit=hPa
